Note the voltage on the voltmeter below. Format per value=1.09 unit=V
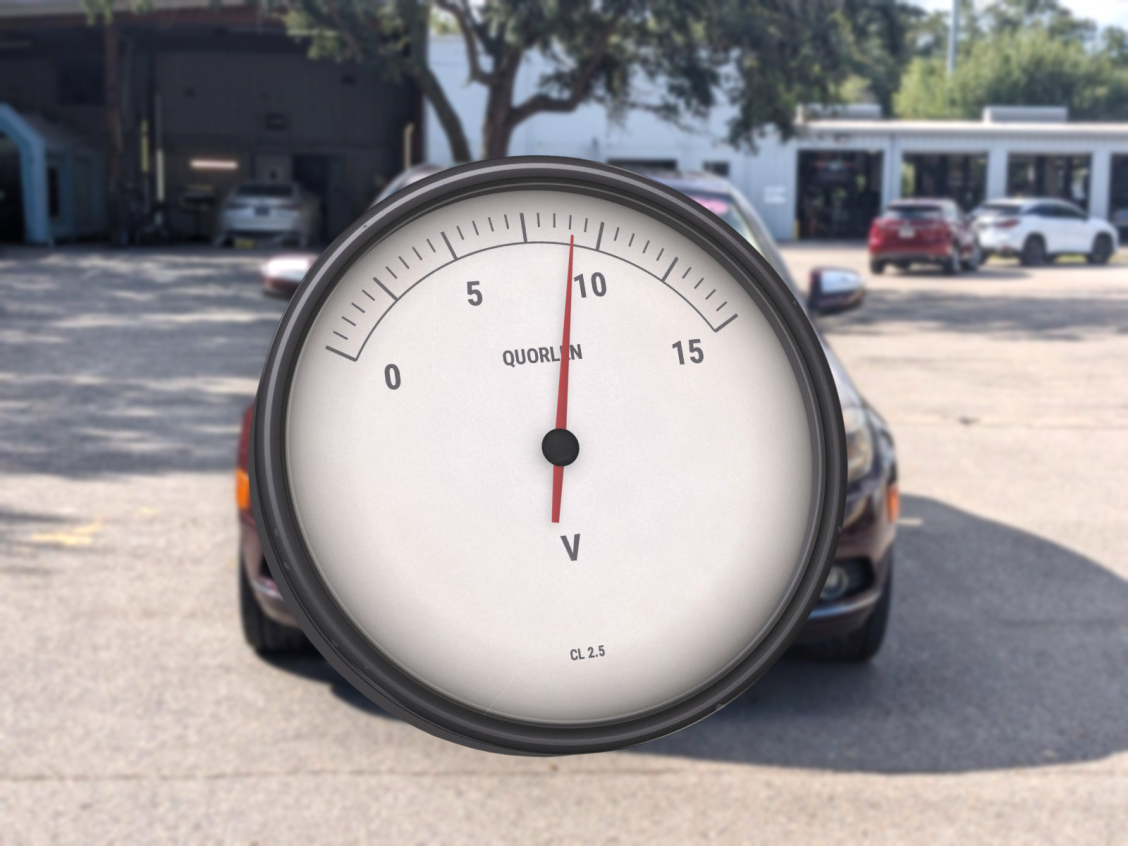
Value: value=9 unit=V
